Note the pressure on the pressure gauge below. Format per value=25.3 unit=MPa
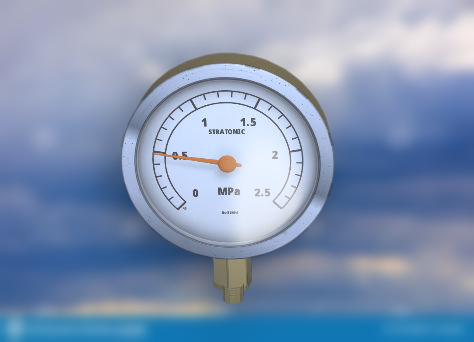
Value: value=0.5 unit=MPa
